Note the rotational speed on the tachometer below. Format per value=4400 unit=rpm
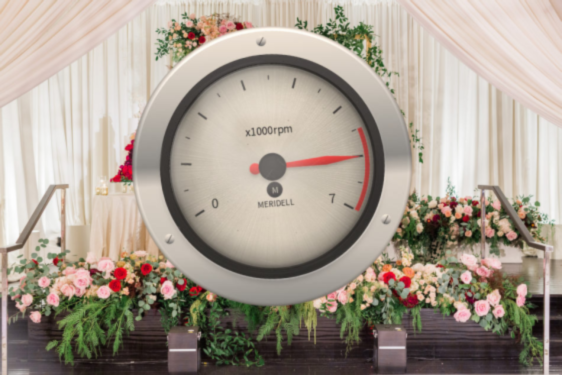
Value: value=6000 unit=rpm
